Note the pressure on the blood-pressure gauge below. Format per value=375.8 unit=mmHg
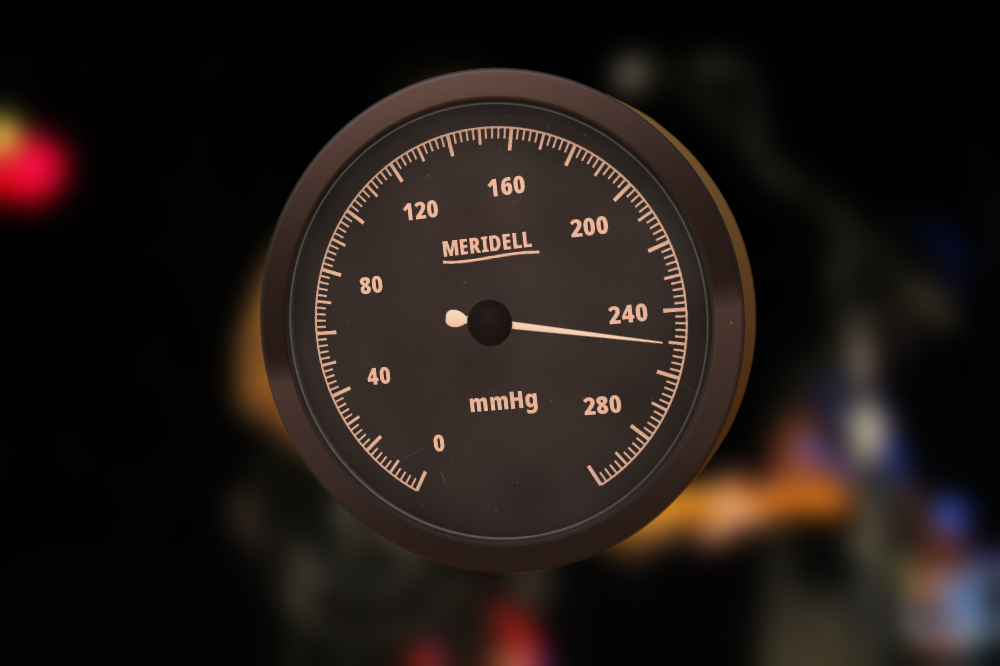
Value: value=250 unit=mmHg
